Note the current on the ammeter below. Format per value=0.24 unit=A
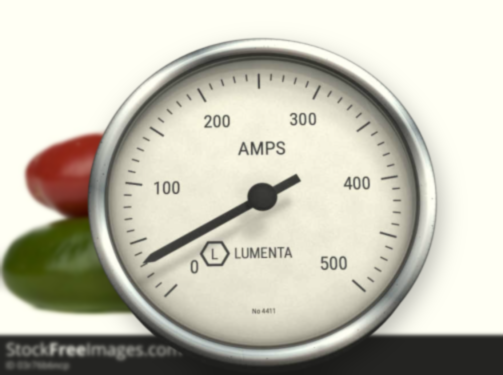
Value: value=30 unit=A
